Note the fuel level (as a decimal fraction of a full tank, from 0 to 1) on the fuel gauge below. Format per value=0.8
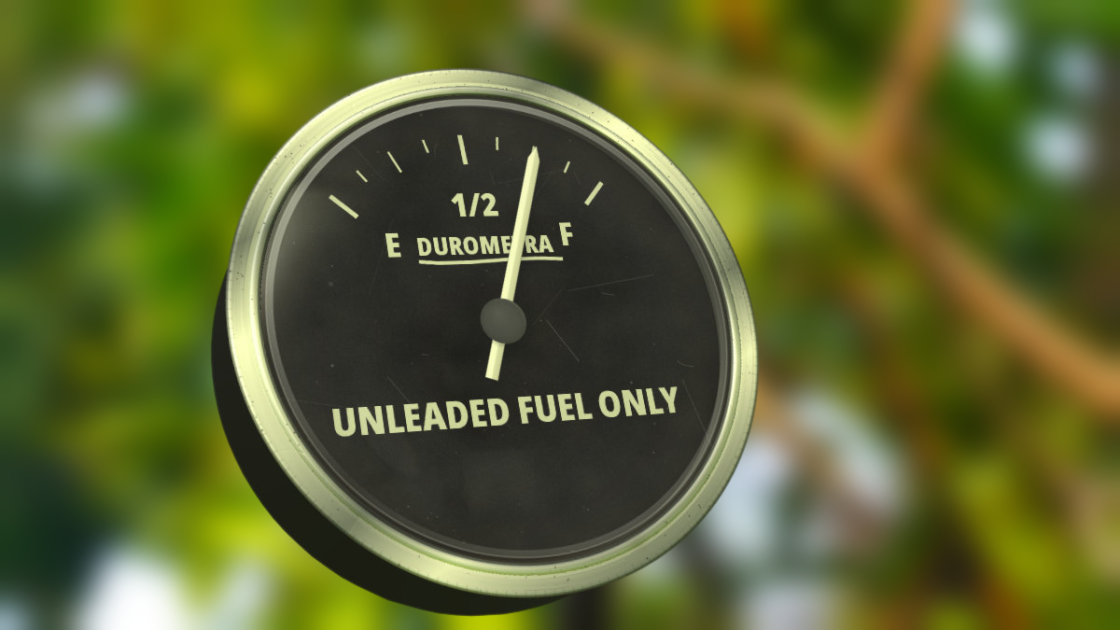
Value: value=0.75
